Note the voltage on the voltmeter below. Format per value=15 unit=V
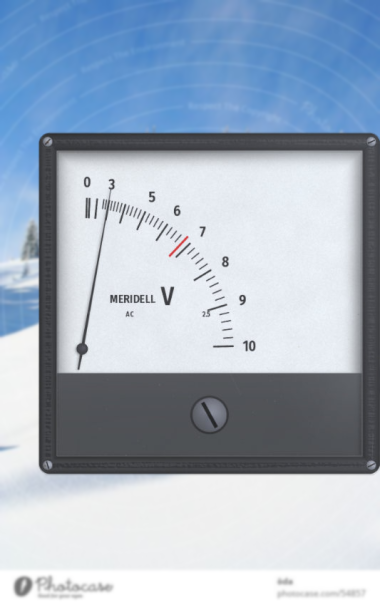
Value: value=3 unit=V
